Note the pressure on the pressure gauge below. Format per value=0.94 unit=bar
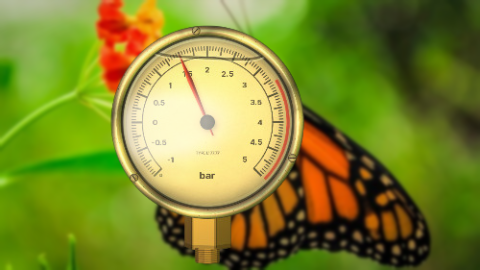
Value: value=1.5 unit=bar
